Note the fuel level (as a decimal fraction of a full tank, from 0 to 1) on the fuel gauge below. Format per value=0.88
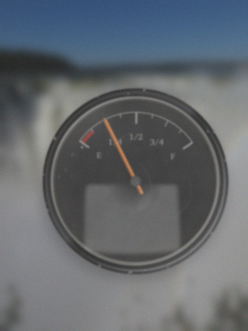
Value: value=0.25
